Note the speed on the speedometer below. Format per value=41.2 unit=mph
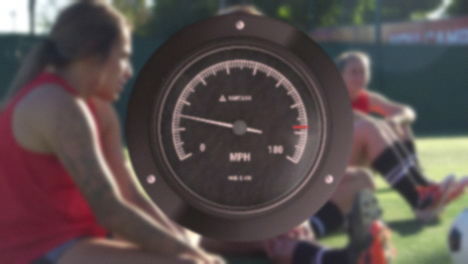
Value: value=30 unit=mph
